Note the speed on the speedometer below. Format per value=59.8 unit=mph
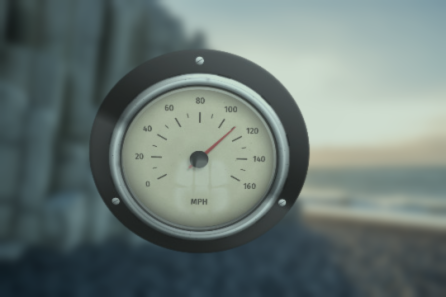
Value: value=110 unit=mph
